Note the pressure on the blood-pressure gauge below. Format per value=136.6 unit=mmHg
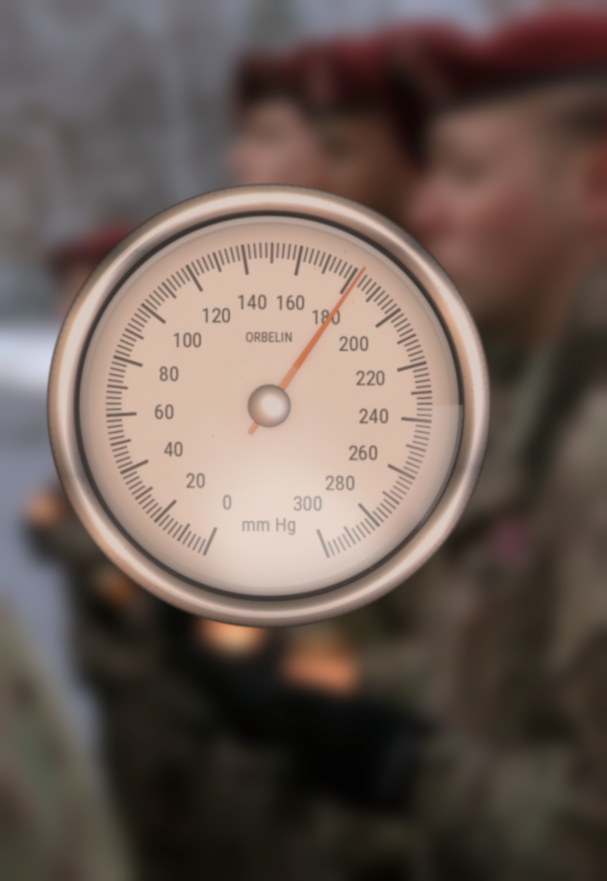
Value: value=182 unit=mmHg
